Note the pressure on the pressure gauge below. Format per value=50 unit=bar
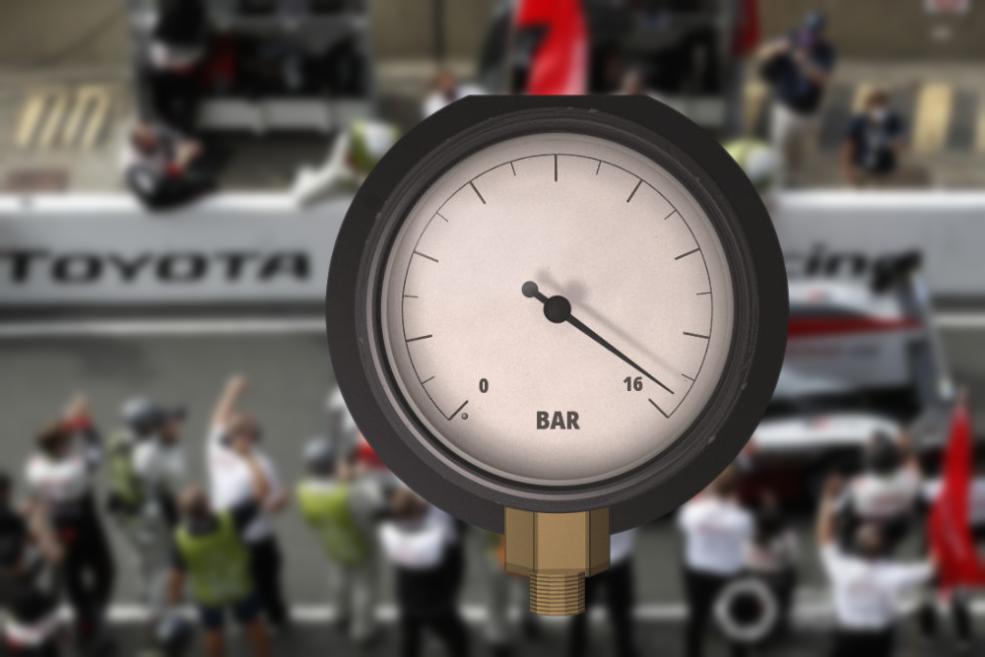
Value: value=15.5 unit=bar
